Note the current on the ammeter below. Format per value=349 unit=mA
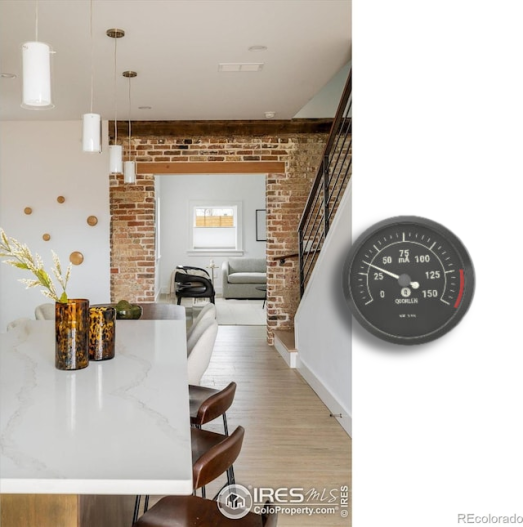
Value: value=35 unit=mA
